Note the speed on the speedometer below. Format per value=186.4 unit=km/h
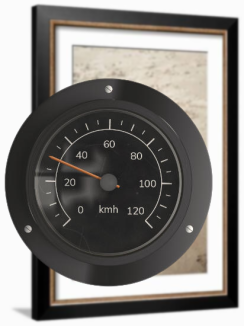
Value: value=30 unit=km/h
